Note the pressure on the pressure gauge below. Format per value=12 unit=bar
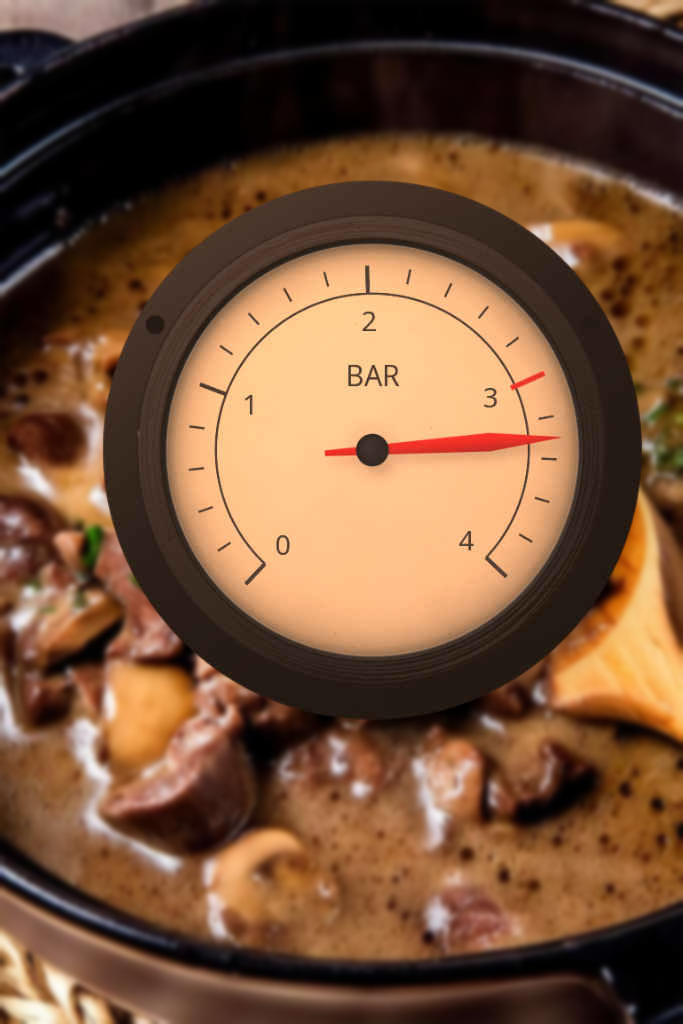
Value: value=3.3 unit=bar
